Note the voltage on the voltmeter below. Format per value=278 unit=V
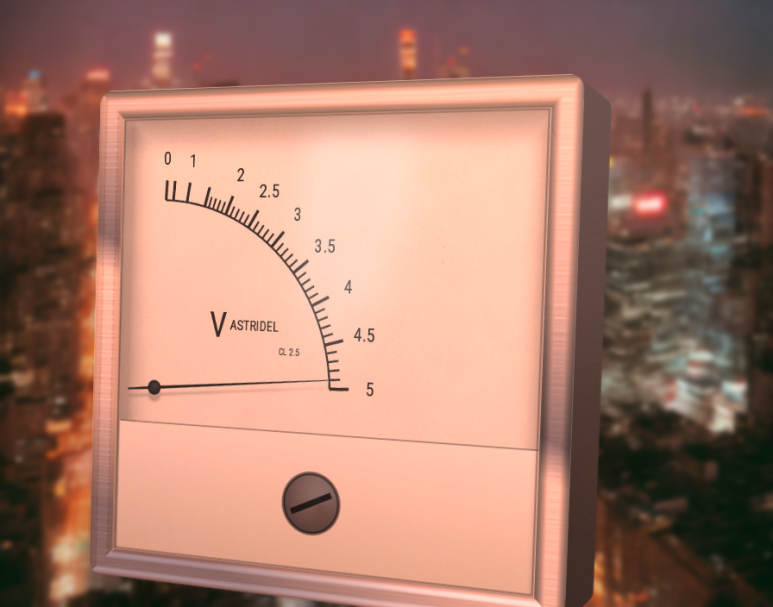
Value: value=4.9 unit=V
